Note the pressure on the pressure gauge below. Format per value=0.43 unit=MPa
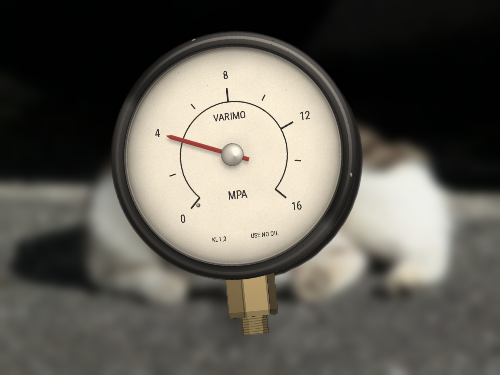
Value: value=4 unit=MPa
